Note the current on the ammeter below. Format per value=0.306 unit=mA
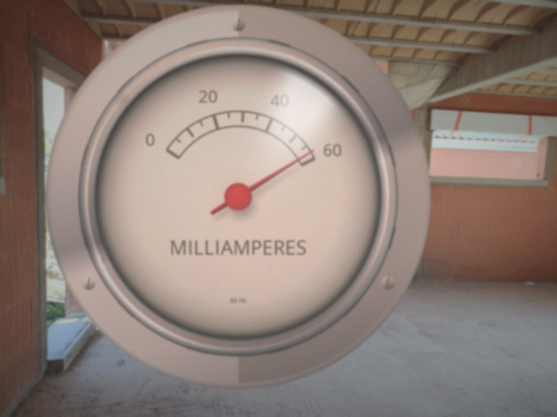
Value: value=57.5 unit=mA
